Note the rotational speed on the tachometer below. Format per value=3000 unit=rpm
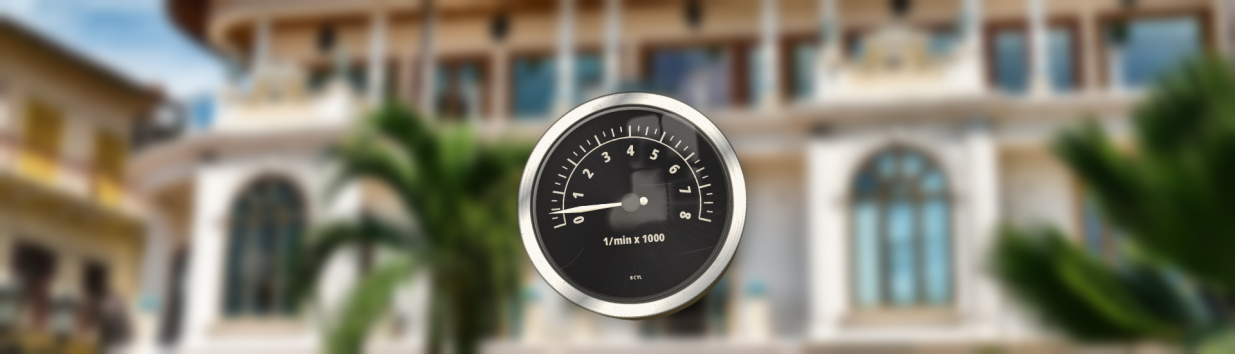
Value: value=375 unit=rpm
